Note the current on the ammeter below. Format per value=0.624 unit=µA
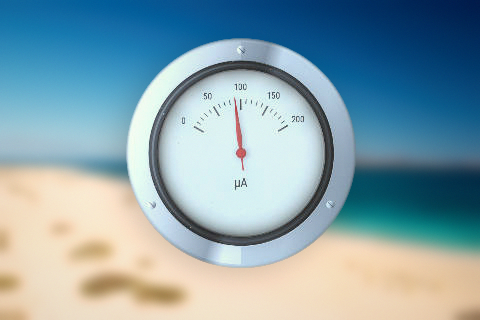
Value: value=90 unit=µA
